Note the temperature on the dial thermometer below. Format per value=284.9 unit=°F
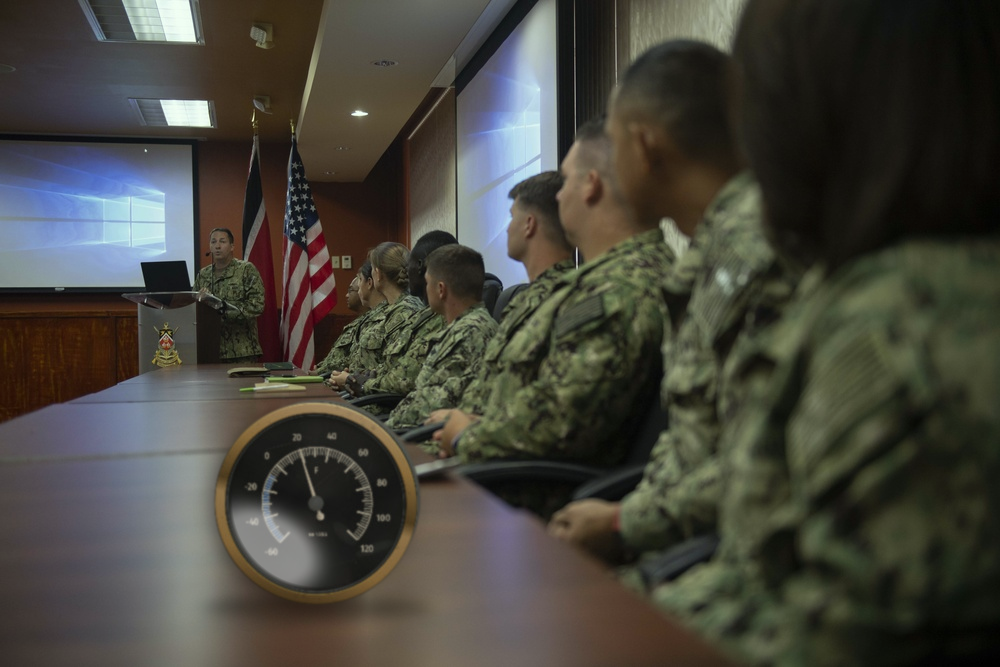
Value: value=20 unit=°F
